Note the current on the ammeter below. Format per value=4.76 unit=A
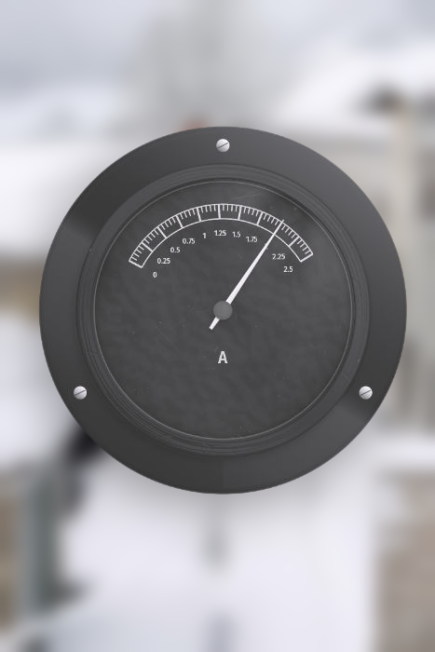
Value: value=2 unit=A
